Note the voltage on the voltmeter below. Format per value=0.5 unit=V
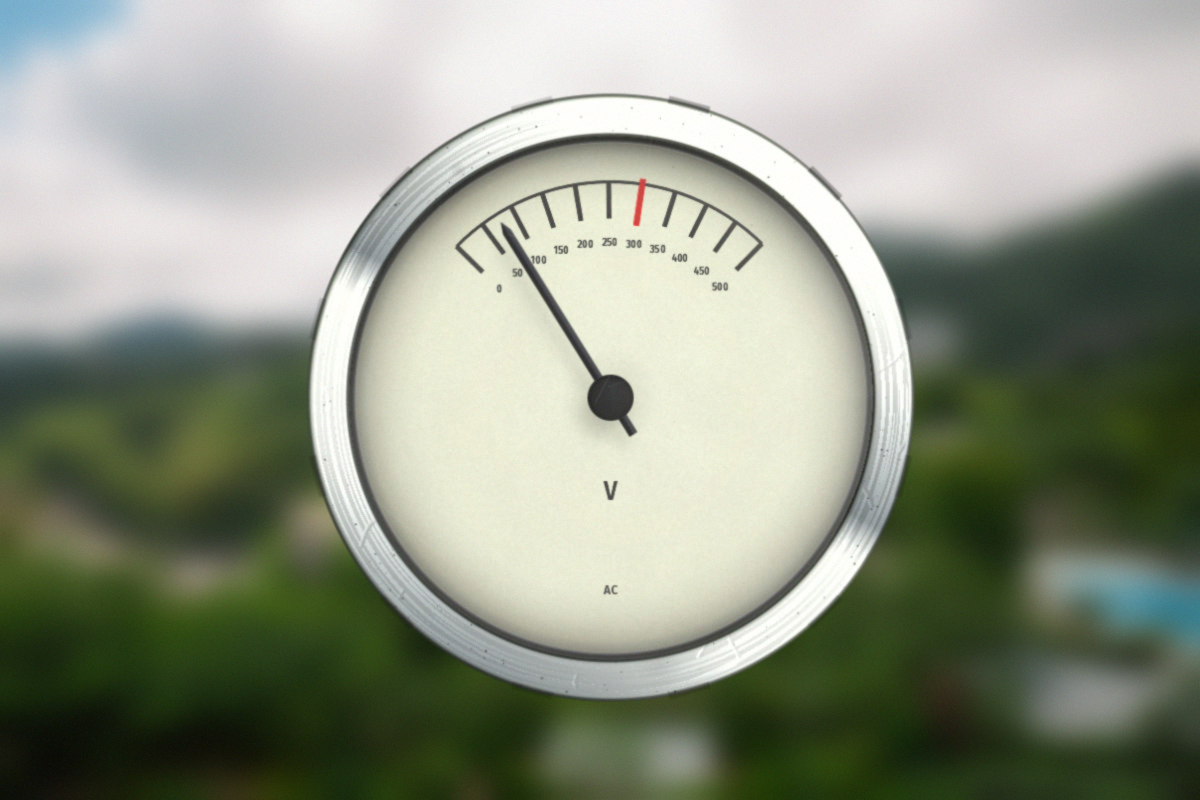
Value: value=75 unit=V
